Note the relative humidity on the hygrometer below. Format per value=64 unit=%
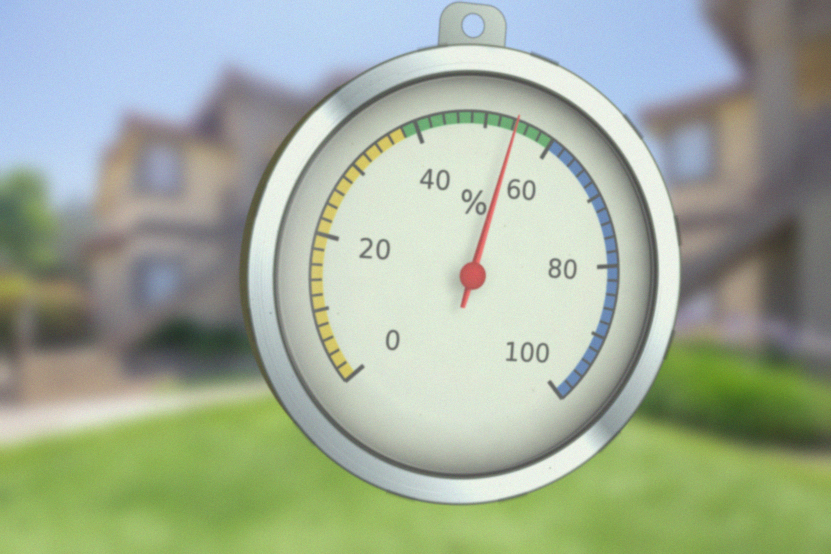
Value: value=54 unit=%
